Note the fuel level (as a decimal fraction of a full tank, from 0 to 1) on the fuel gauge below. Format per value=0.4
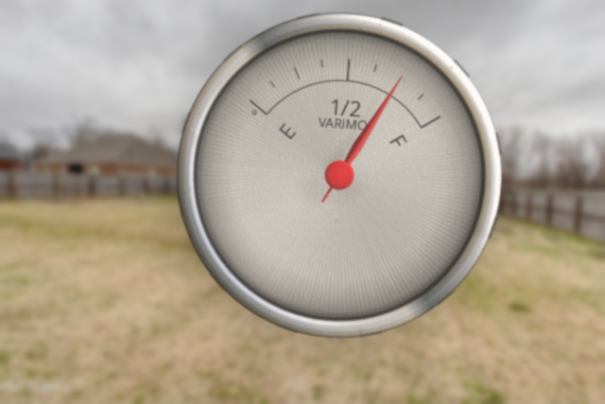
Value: value=0.75
